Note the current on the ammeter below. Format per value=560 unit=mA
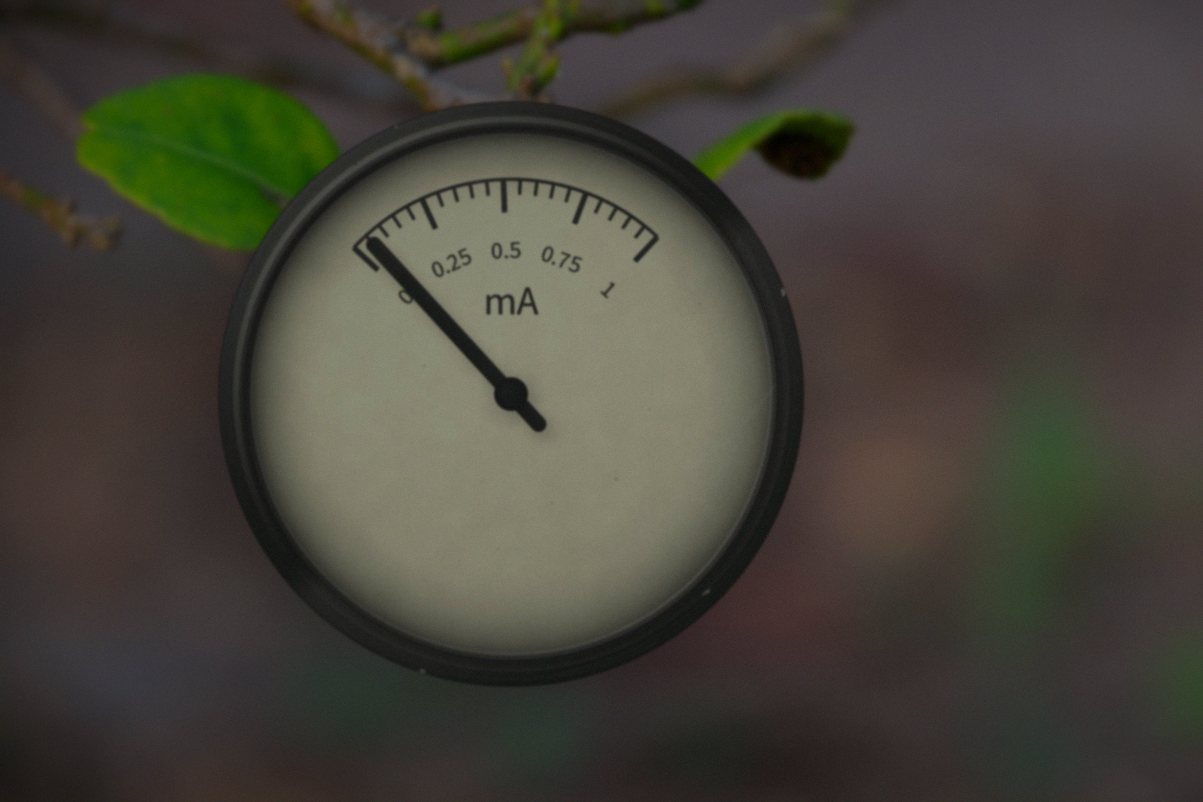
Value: value=0.05 unit=mA
